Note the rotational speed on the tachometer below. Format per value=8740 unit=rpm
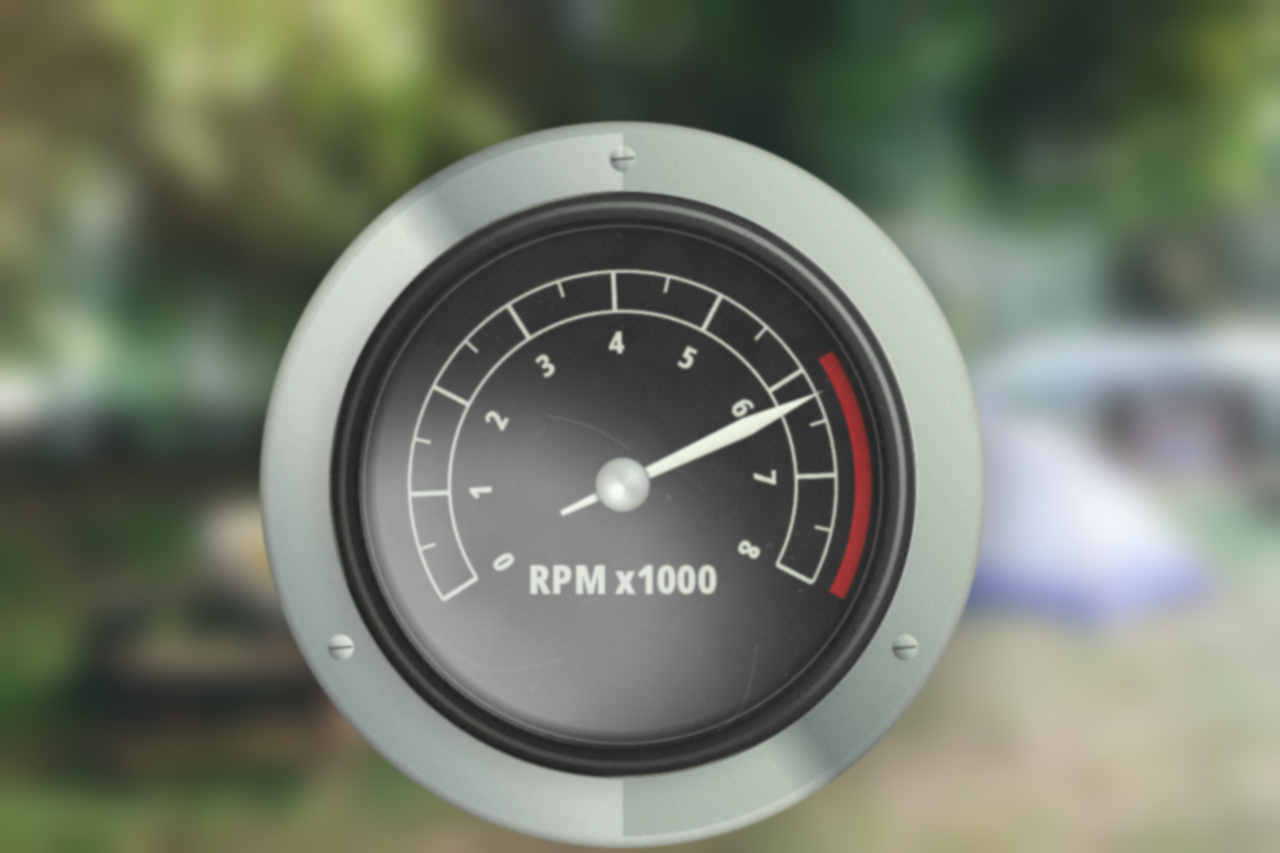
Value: value=6250 unit=rpm
